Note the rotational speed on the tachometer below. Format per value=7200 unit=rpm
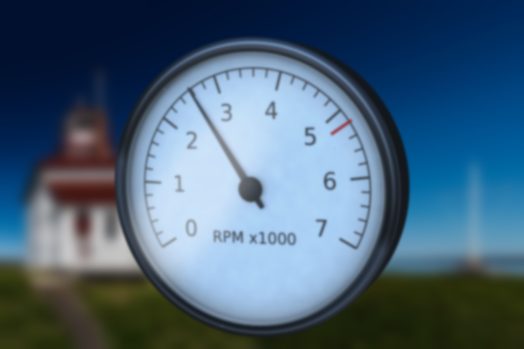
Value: value=2600 unit=rpm
